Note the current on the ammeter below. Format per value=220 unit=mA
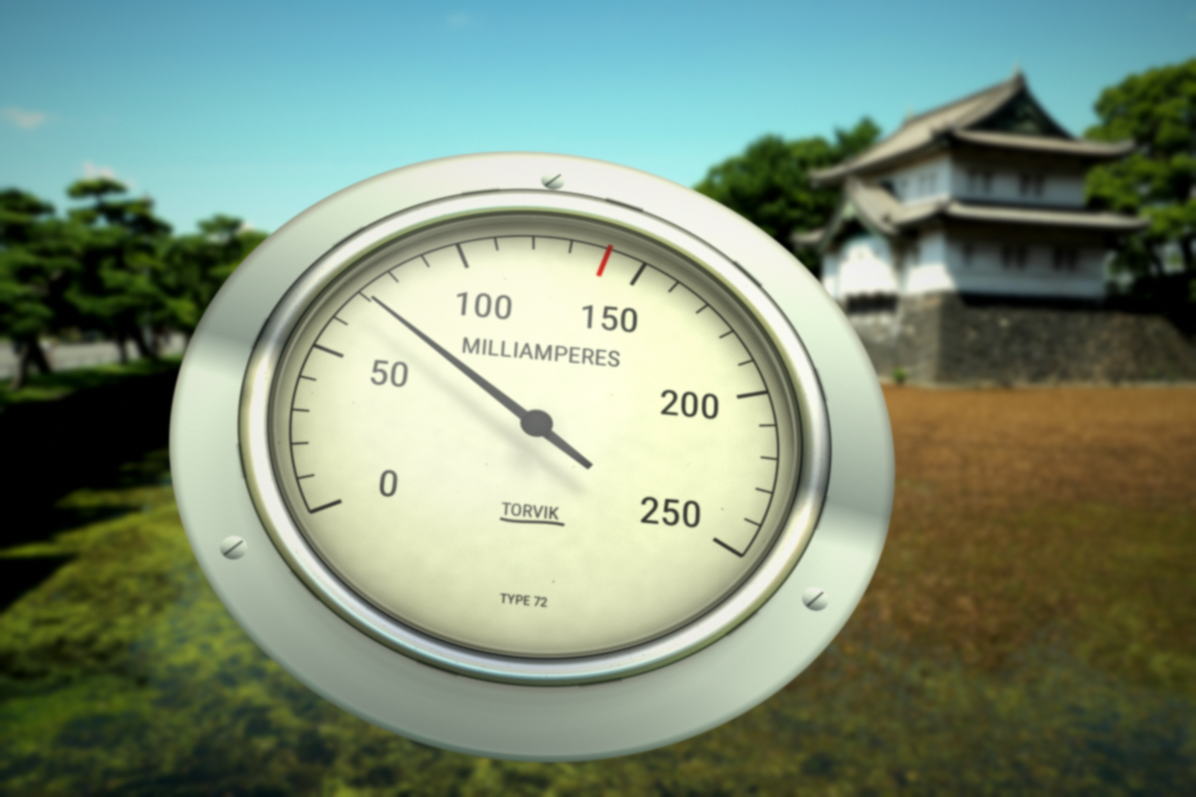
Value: value=70 unit=mA
